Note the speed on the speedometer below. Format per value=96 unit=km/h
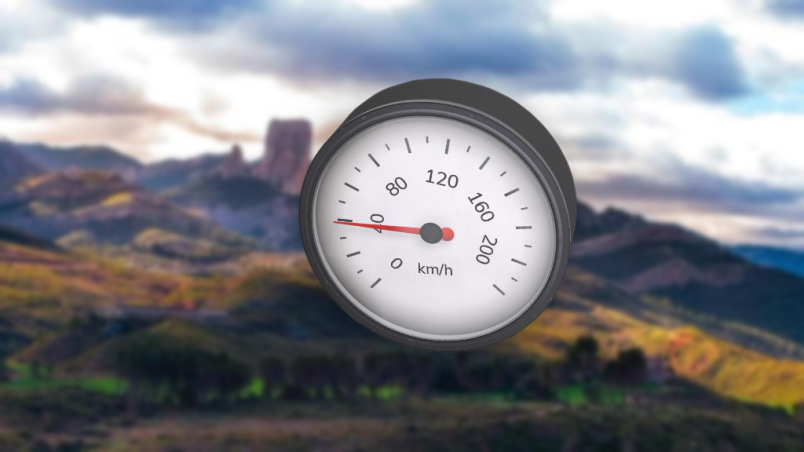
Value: value=40 unit=km/h
